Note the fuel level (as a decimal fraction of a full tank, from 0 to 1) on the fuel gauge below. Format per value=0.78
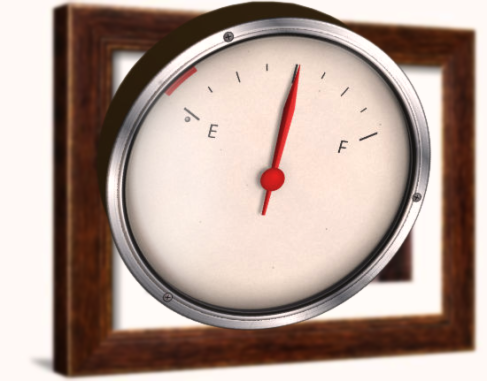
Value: value=0.5
